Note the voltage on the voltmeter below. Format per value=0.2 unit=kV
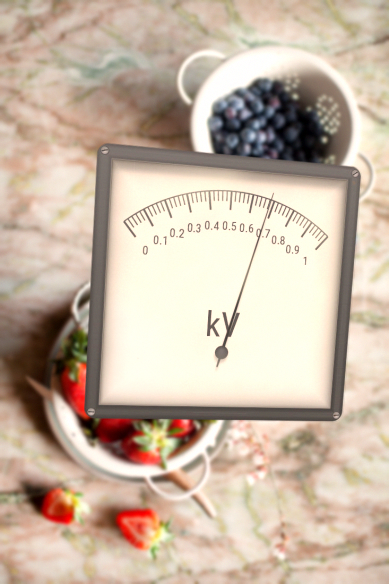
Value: value=0.68 unit=kV
